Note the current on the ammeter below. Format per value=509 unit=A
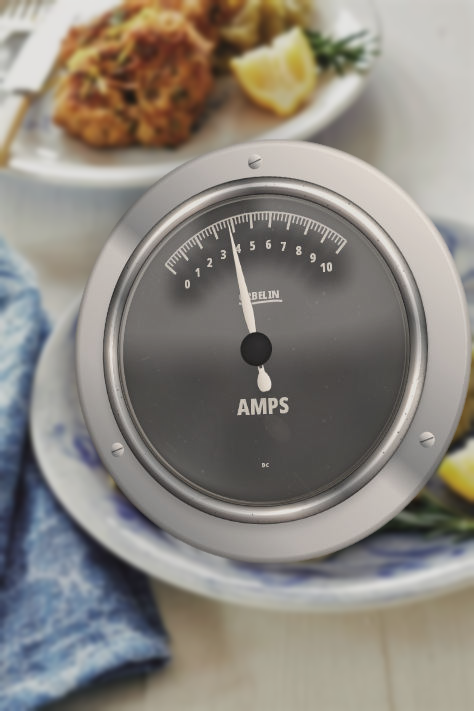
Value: value=4 unit=A
